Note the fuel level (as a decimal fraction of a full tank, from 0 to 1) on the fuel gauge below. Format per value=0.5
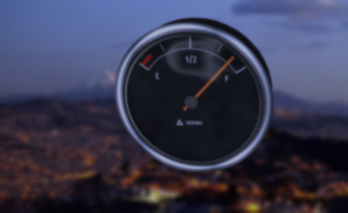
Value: value=0.875
